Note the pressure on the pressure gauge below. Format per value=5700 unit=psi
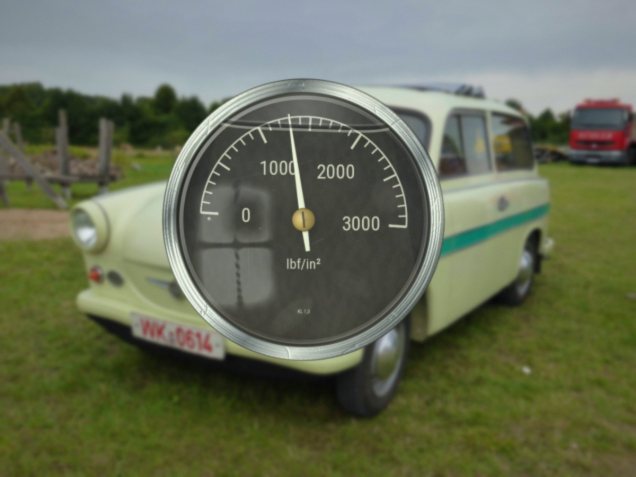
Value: value=1300 unit=psi
